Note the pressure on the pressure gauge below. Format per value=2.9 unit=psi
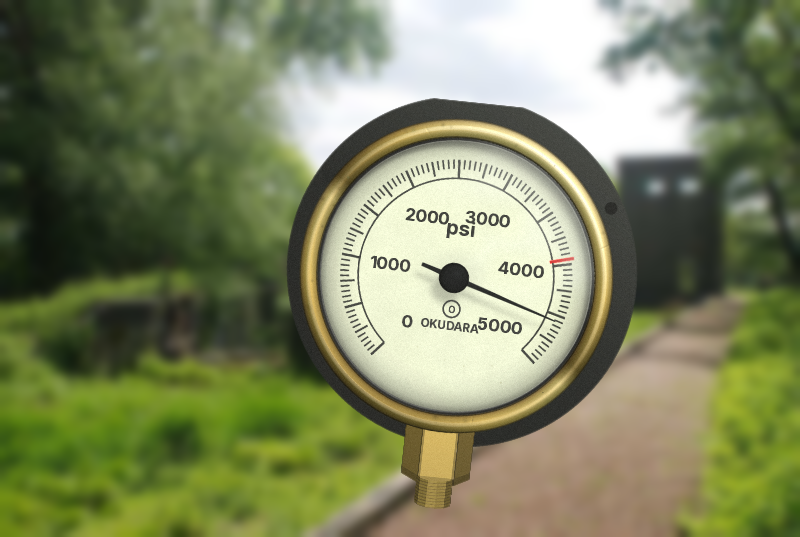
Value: value=4550 unit=psi
